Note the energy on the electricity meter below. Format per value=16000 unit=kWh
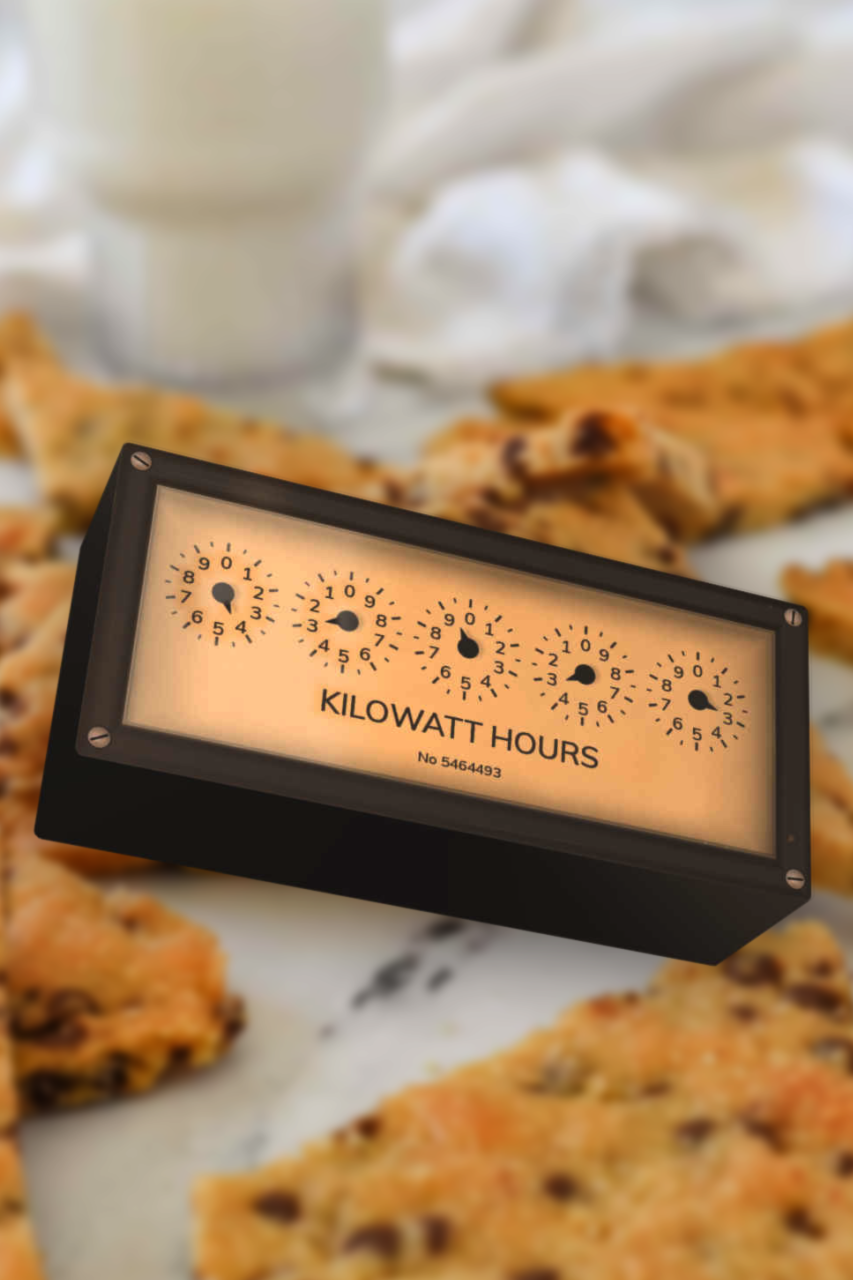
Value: value=42933 unit=kWh
